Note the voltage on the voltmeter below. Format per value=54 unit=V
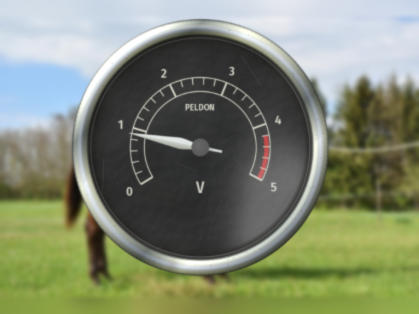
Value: value=0.9 unit=V
